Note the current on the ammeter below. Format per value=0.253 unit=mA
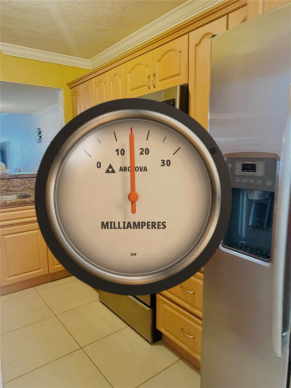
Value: value=15 unit=mA
